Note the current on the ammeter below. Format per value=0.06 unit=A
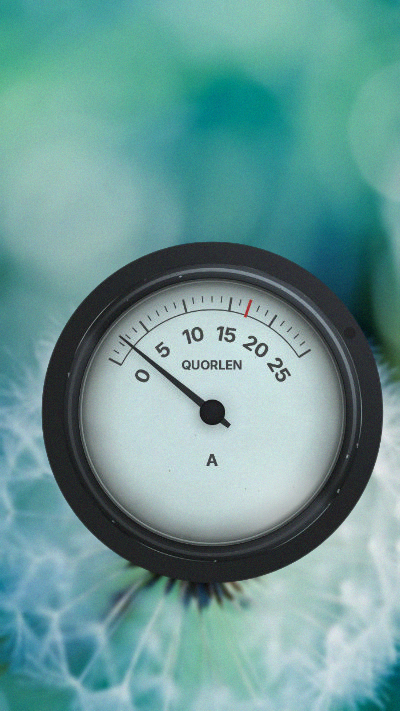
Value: value=2.5 unit=A
